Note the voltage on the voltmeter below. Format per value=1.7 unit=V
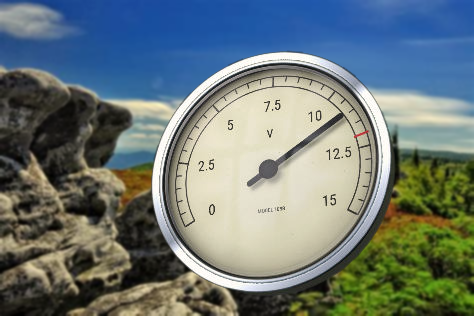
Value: value=11 unit=V
